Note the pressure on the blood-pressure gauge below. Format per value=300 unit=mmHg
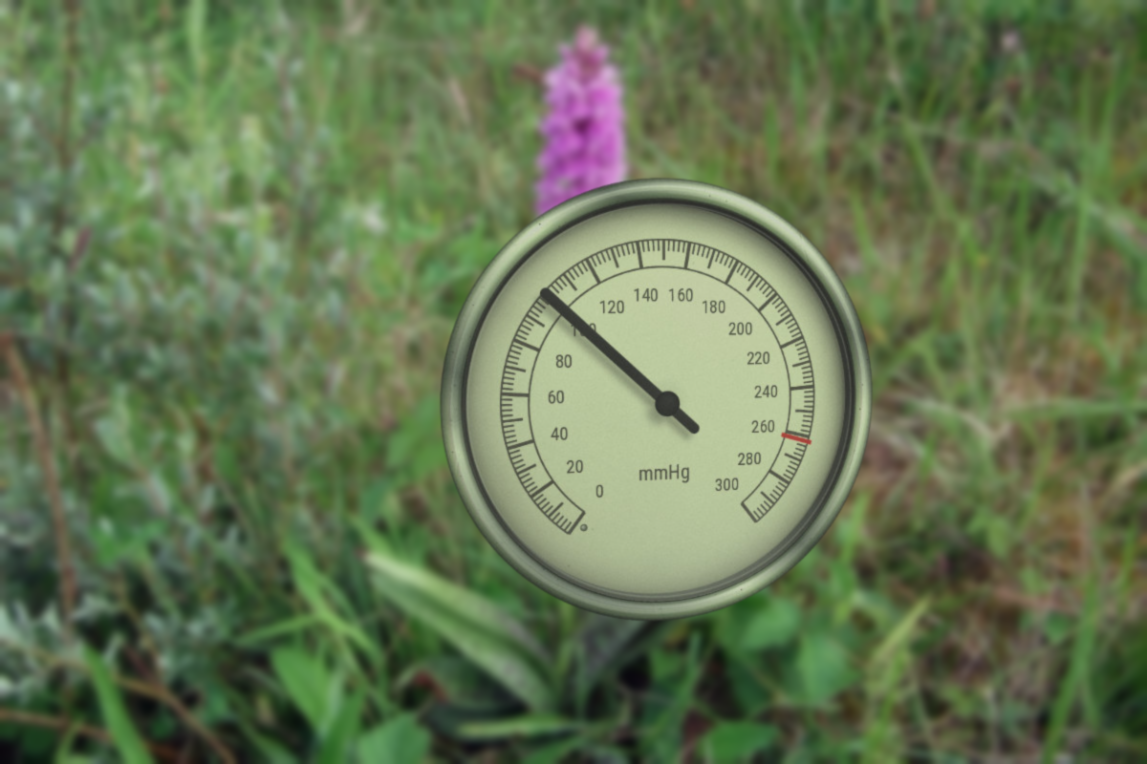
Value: value=100 unit=mmHg
